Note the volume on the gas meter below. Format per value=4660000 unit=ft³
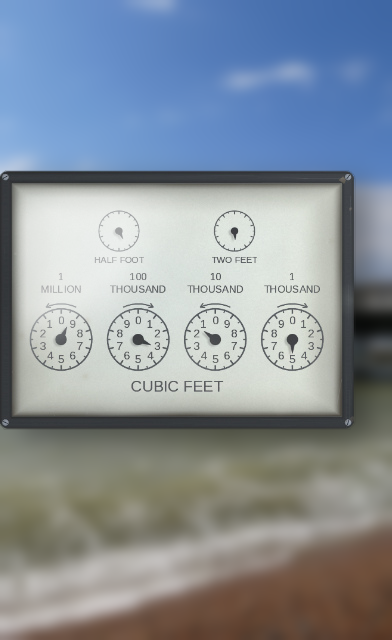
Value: value=931500 unit=ft³
